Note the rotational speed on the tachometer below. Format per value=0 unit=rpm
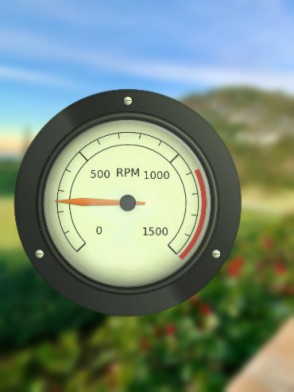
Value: value=250 unit=rpm
